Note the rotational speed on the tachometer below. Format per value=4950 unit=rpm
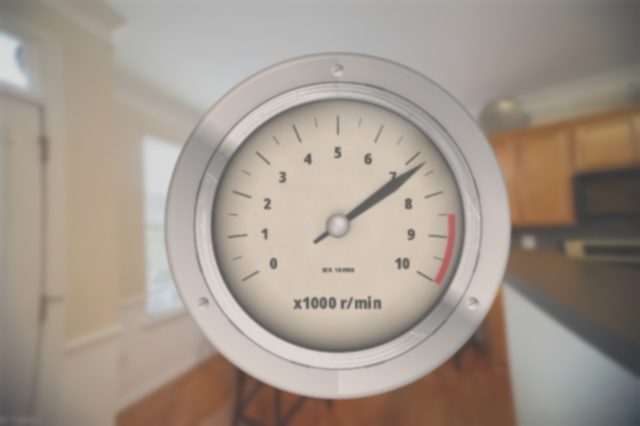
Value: value=7250 unit=rpm
